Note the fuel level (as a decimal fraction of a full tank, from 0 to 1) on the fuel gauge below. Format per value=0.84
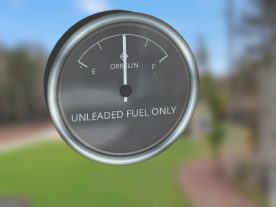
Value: value=0.5
